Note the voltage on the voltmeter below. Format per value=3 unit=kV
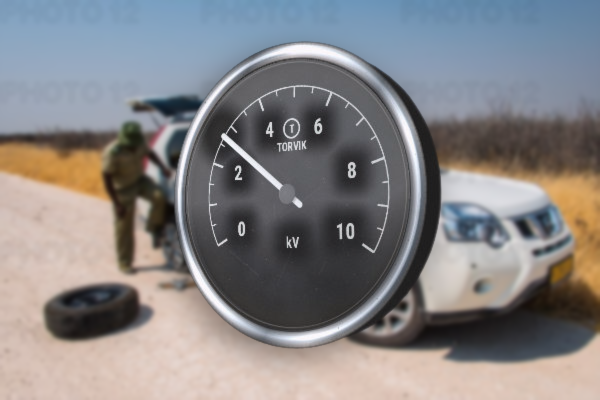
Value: value=2.75 unit=kV
